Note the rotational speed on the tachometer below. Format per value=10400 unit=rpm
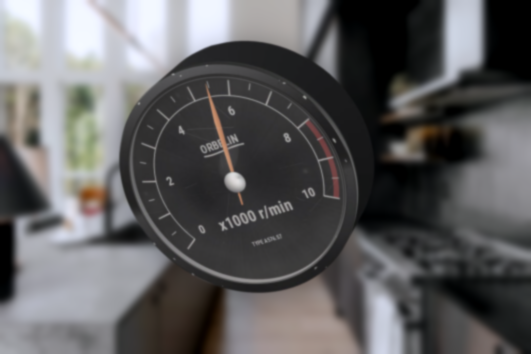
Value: value=5500 unit=rpm
